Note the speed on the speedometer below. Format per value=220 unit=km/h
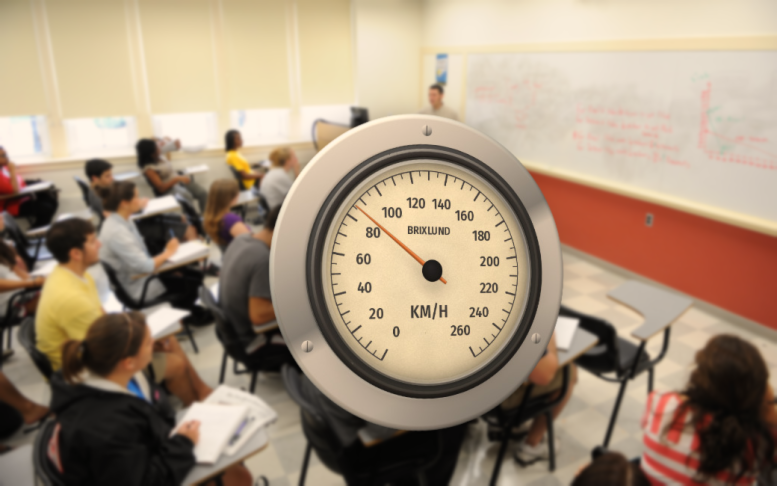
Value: value=85 unit=km/h
